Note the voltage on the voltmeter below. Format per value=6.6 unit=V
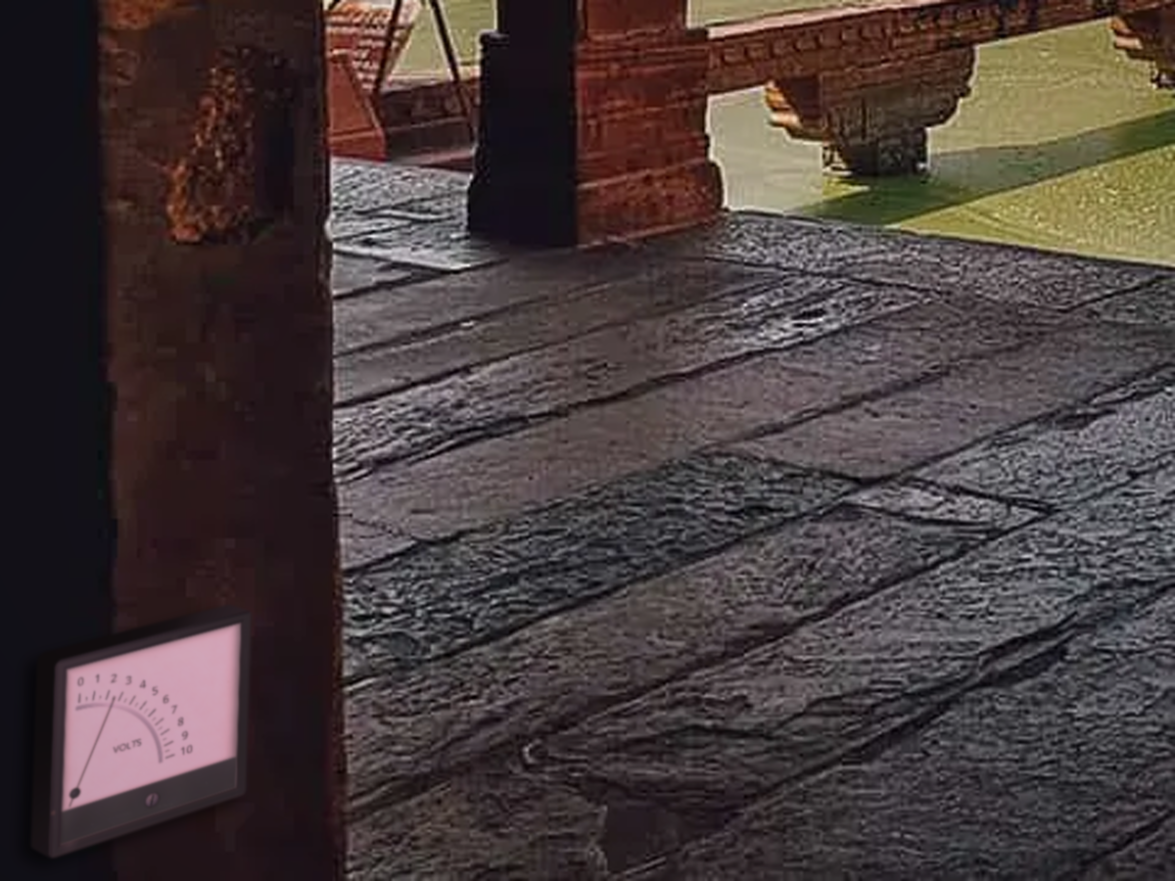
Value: value=2.5 unit=V
